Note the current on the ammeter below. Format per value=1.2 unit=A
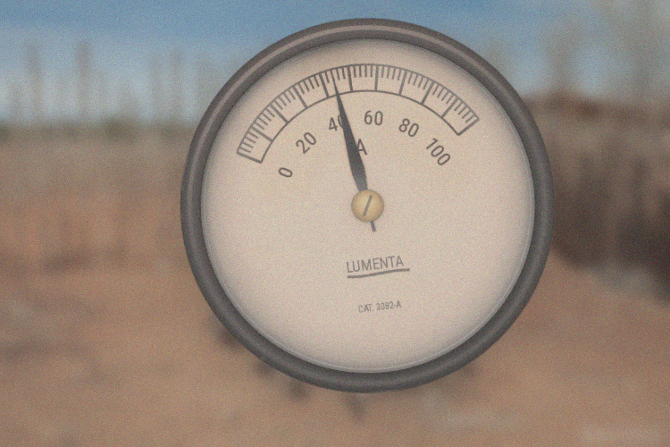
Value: value=44 unit=A
